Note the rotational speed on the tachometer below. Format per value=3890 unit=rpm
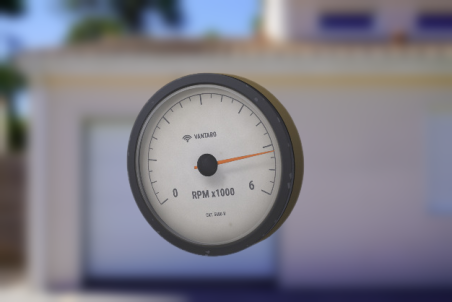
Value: value=5125 unit=rpm
